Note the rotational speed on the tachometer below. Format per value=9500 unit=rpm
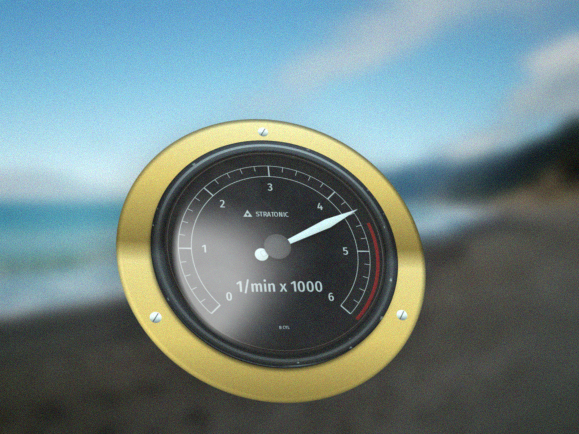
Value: value=4400 unit=rpm
